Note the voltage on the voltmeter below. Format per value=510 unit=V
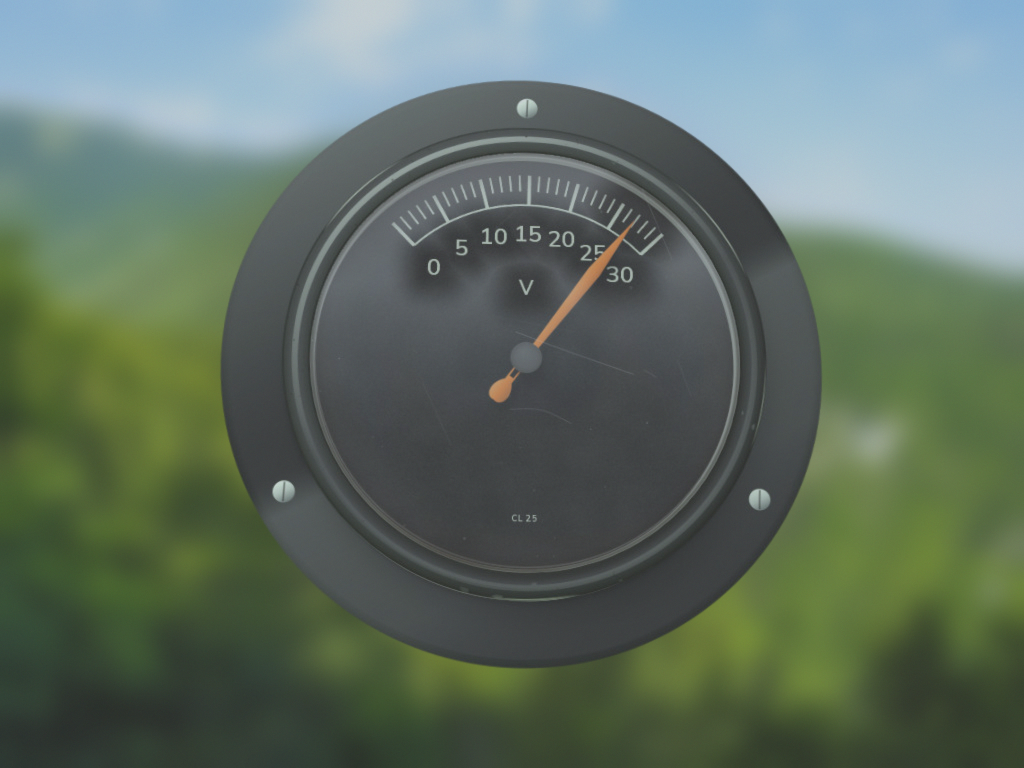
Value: value=27 unit=V
